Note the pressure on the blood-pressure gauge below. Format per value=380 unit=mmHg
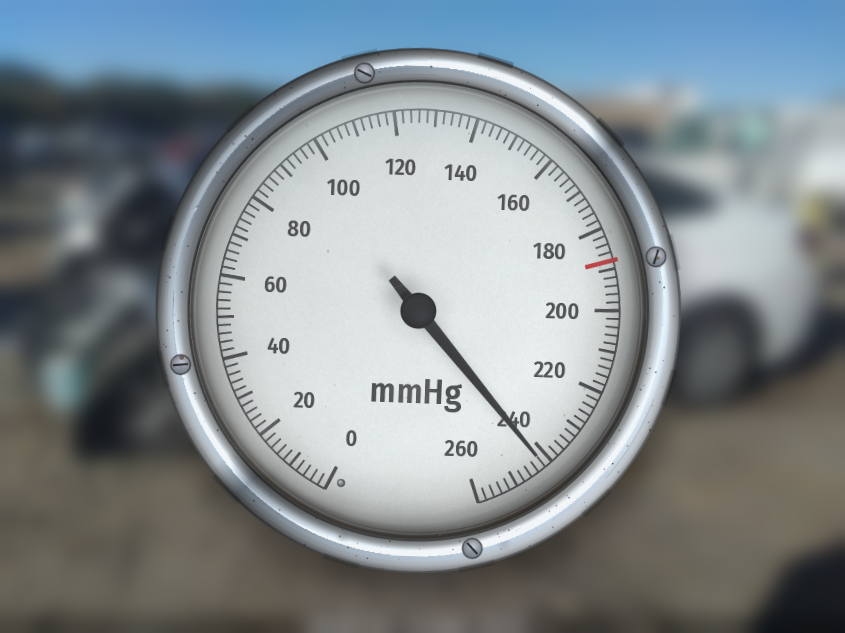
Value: value=242 unit=mmHg
